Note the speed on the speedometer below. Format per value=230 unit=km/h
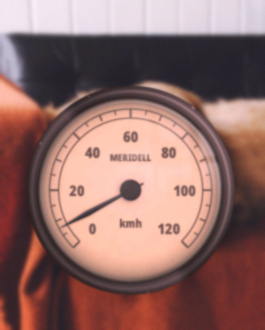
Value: value=7.5 unit=km/h
